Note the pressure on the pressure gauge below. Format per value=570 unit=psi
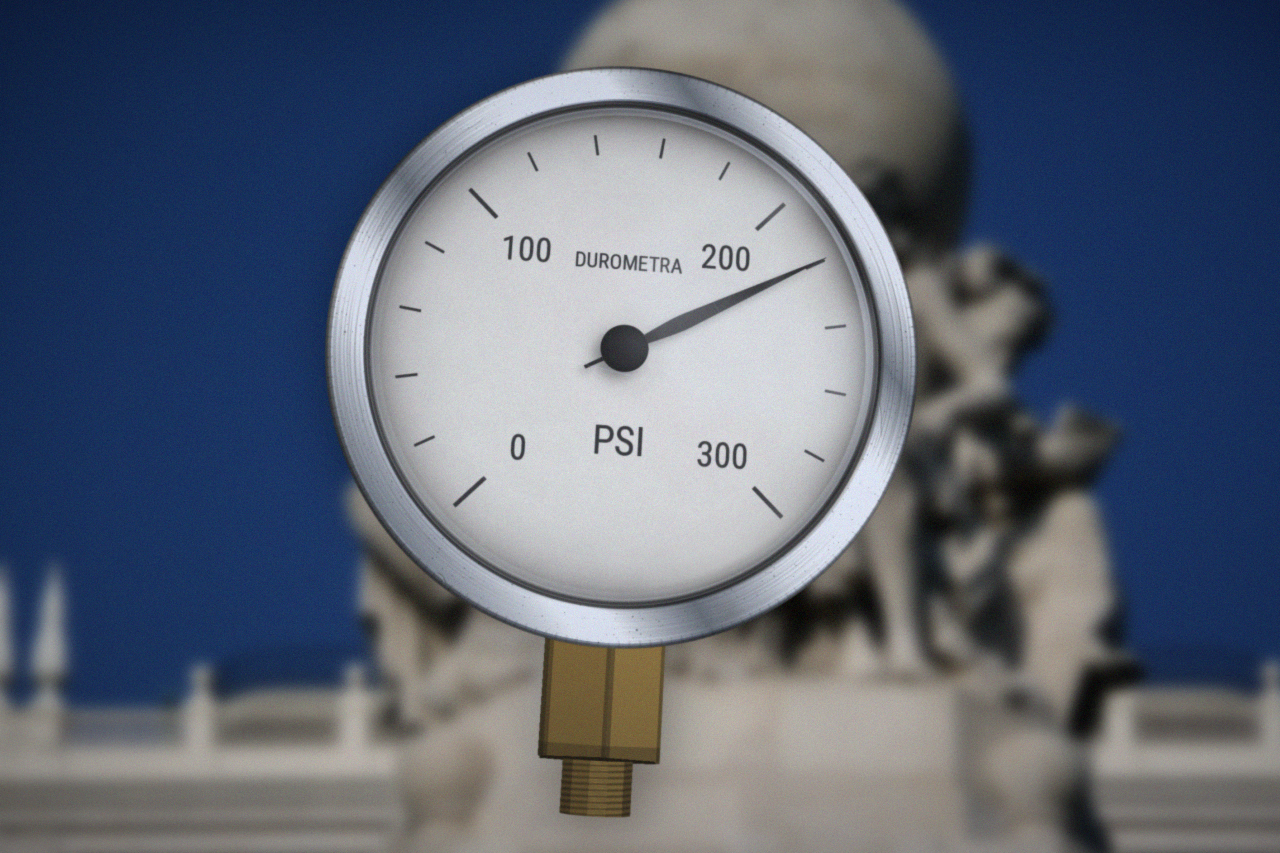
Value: value=220 unit=psi
